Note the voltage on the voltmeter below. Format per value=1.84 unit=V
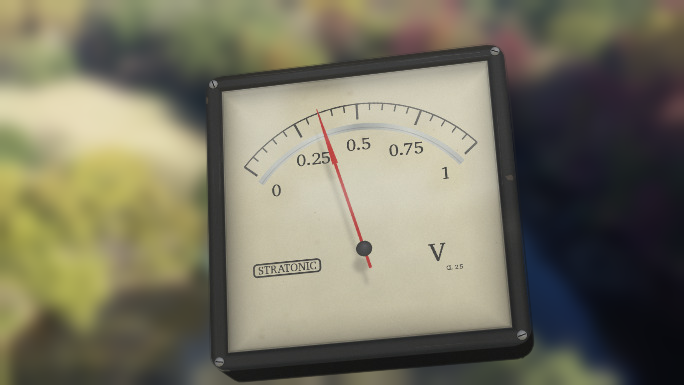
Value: value=0.35 unit=V
